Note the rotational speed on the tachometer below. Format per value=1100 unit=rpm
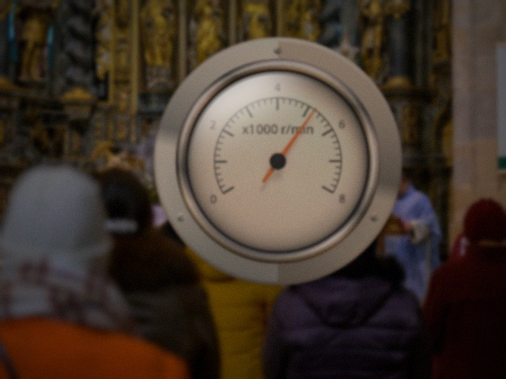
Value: value=5200 unit=rpm
